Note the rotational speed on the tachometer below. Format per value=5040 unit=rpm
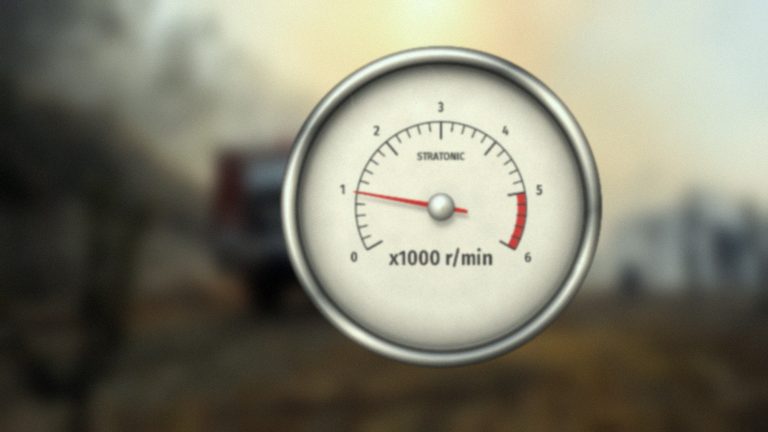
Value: value=1000 unit=rpm
